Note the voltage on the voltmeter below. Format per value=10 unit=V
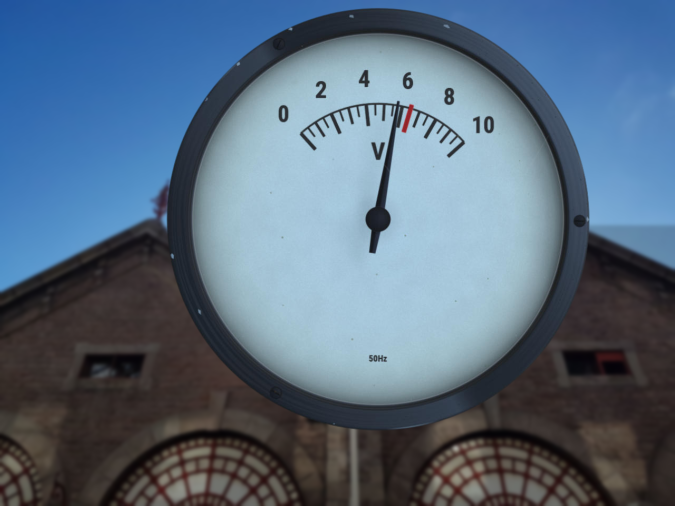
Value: value=5.75 unit=V
